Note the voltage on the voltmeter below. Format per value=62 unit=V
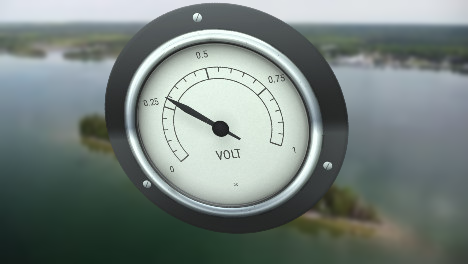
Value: value=0.3 unit=V
